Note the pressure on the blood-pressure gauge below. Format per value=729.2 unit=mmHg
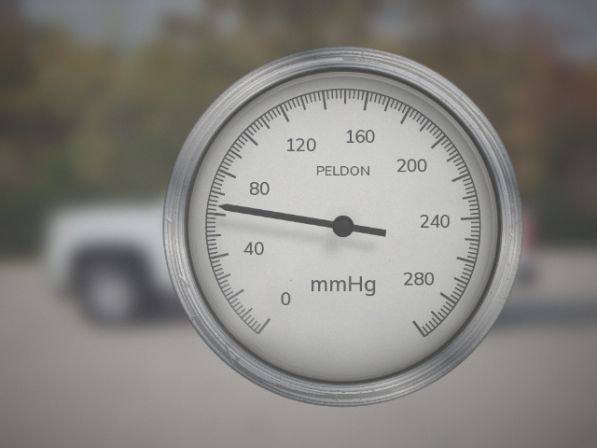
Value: value=64 unit=mmHg
